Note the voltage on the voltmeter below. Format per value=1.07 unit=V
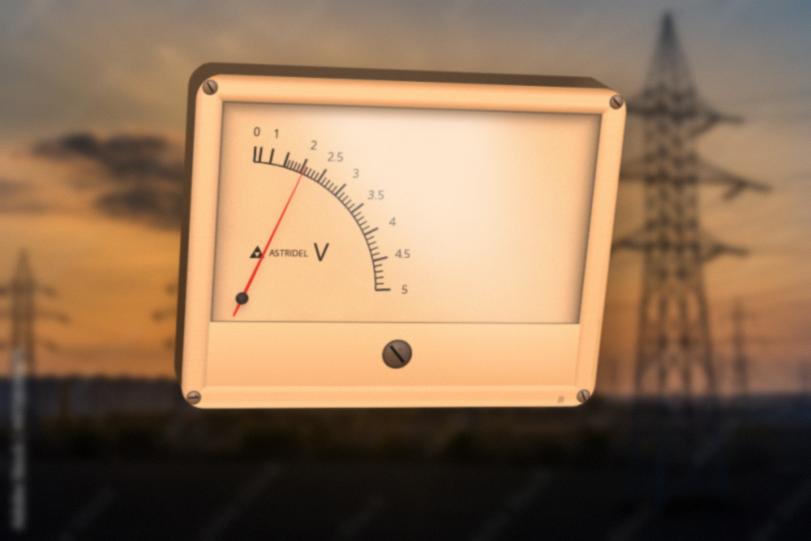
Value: value=2 unit=V
